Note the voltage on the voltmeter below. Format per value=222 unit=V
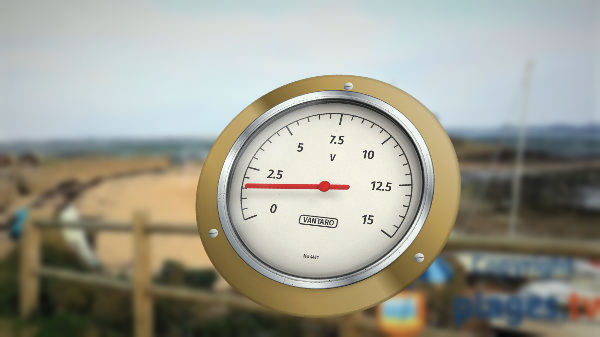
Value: value=1.5 unit=V
